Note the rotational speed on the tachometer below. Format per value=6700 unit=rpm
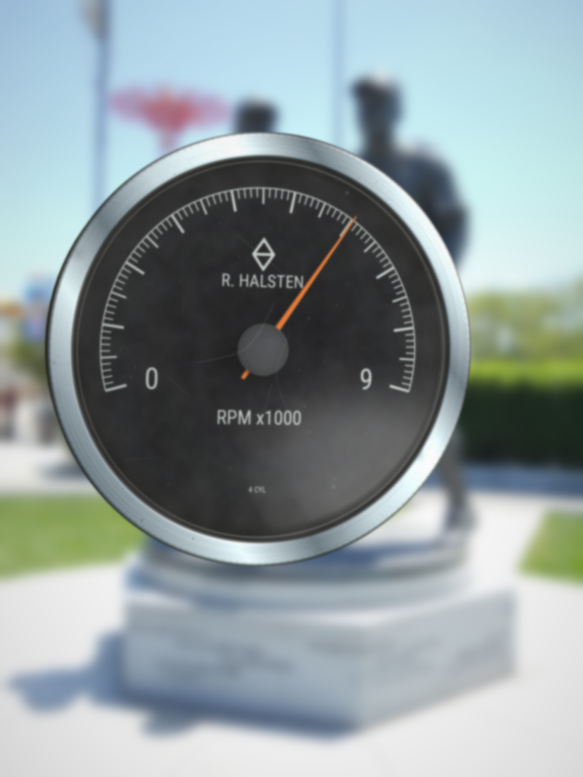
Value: value=6000 unit=rpm
